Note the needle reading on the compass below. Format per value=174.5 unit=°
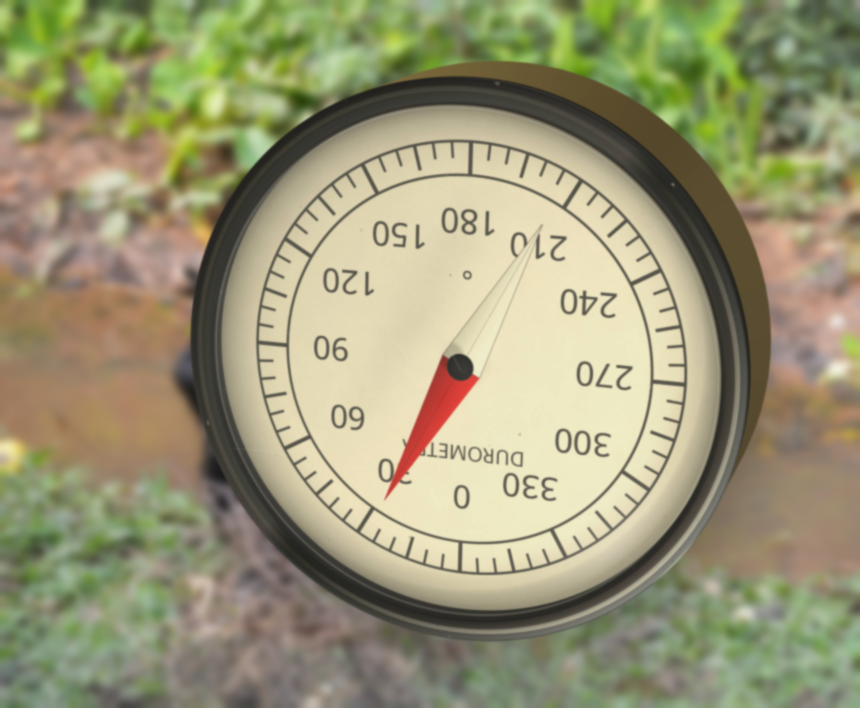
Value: value=27.5 unit=°
